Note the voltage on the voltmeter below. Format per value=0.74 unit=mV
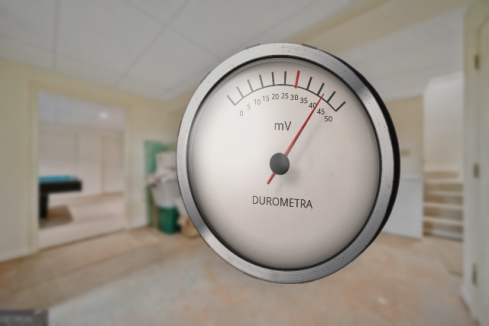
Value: value=42.5 unit=mV
